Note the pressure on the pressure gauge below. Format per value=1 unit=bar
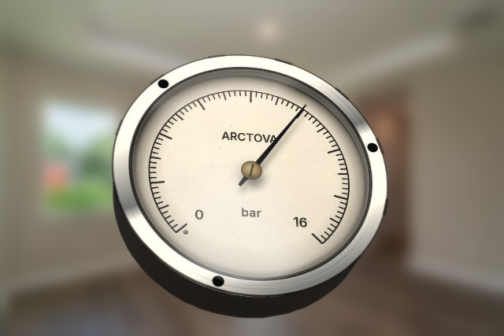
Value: value=10 unit=bar
